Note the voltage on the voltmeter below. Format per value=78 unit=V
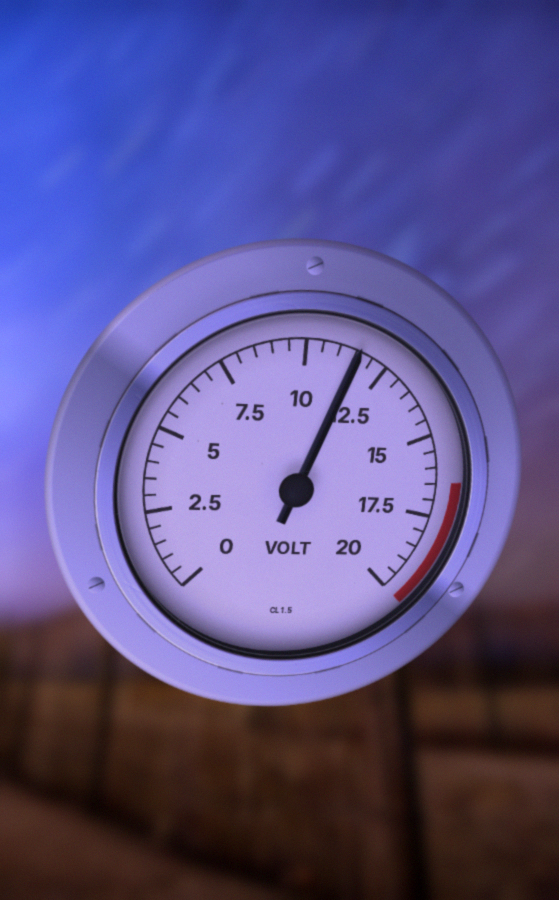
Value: value=11.5 unit=V
